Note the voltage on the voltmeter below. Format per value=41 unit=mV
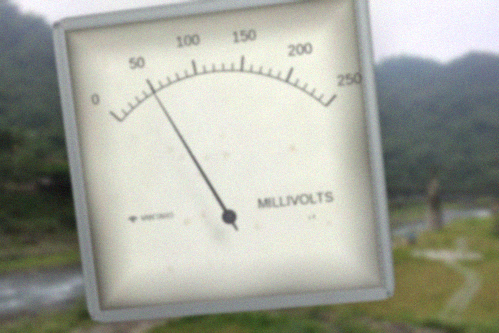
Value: value=50 unit=mV
